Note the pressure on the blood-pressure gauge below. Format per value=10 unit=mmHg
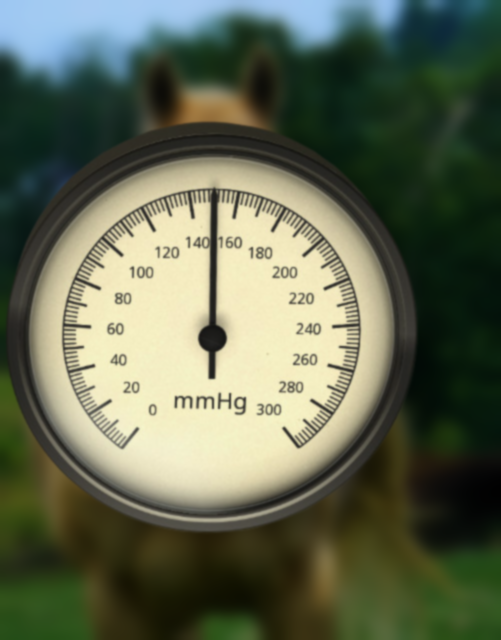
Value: value=150 unit=mmHg
